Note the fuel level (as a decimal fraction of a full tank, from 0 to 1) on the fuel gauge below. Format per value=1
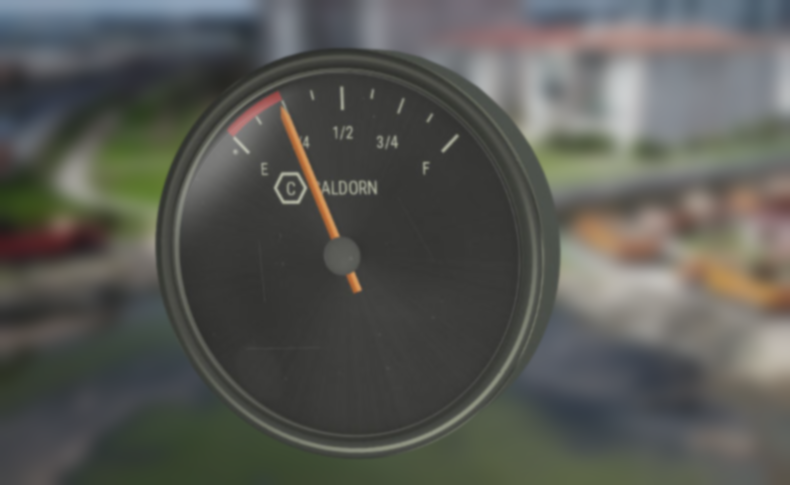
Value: value=0.25
